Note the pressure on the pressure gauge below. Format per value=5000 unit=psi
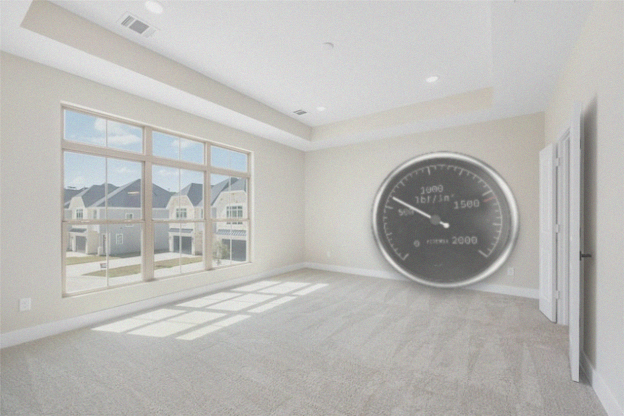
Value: value=600 unit=psi
